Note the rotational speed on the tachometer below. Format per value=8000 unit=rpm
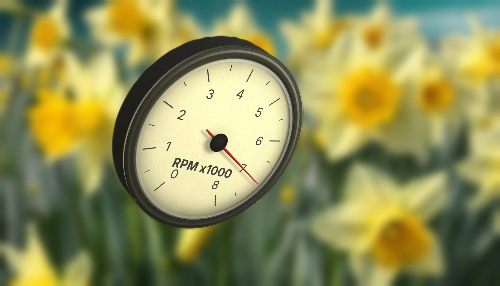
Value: value=7000 unit=rpm
